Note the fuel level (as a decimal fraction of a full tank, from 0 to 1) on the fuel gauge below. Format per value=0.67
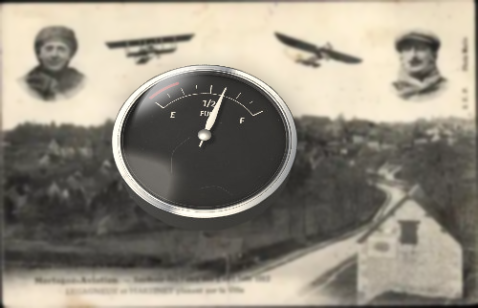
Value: value=0.625
